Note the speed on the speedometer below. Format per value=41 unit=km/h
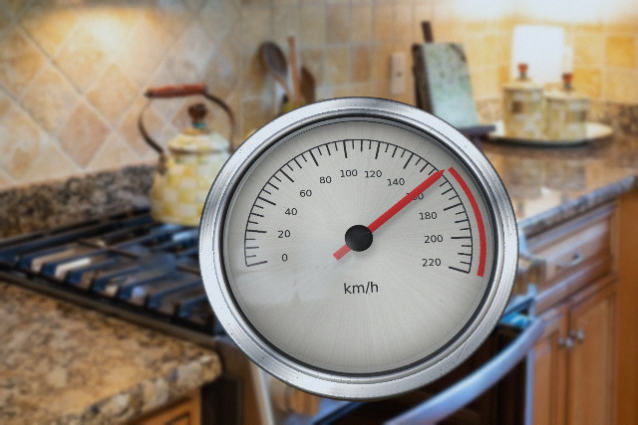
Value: value=160 unit=km/h
